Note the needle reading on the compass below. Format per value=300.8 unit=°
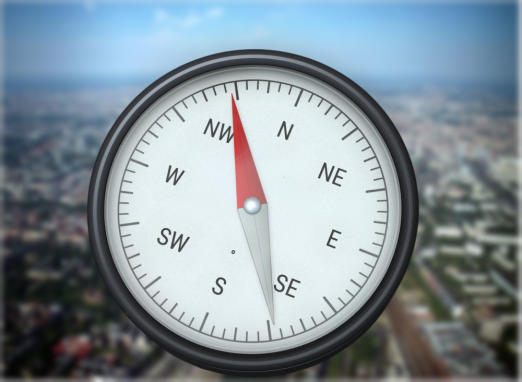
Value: value=327.5 unit=°
